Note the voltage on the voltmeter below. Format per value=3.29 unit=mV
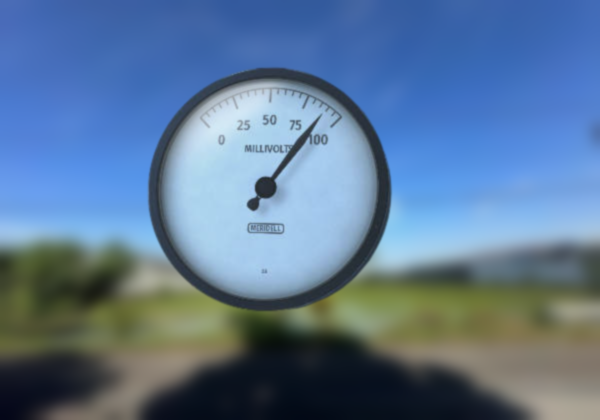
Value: value=90 unit=mV
